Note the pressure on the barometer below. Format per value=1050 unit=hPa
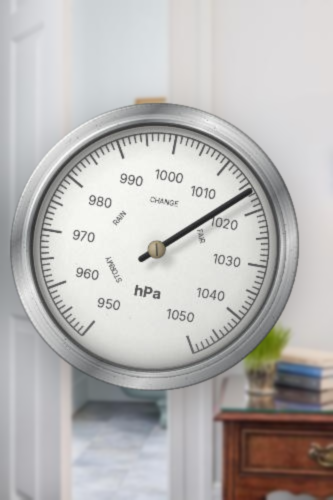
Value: value=1016 unit=hPa
